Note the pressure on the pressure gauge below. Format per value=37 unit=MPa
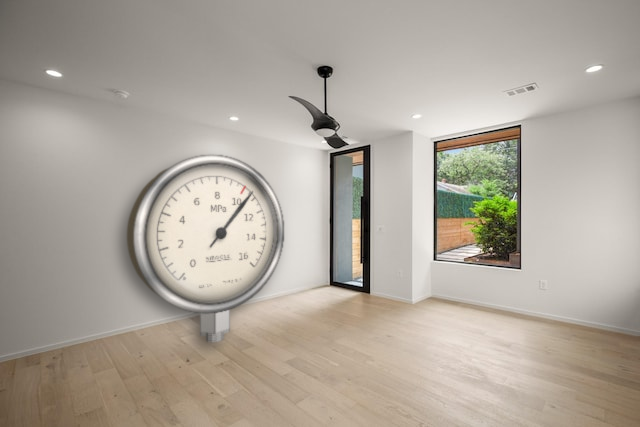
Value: value=10.5 unit=MPa
